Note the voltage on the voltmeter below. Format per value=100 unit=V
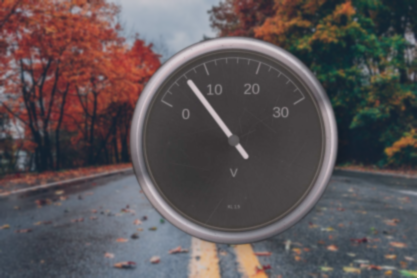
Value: value=6 unit=V
